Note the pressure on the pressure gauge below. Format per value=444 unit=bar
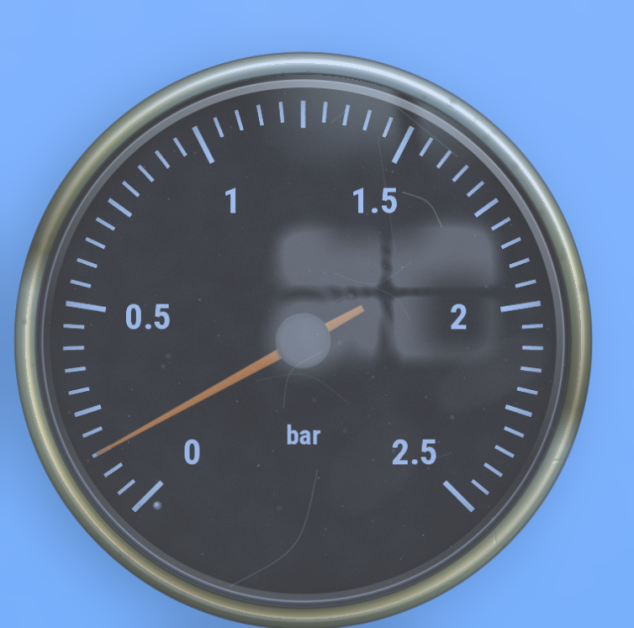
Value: value=0.15 unit=bar
